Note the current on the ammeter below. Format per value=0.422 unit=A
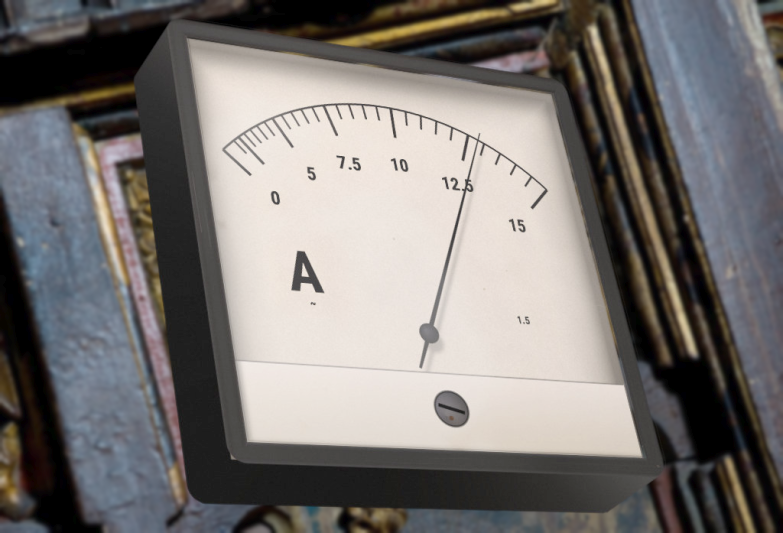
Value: value=12.75 unit=A
